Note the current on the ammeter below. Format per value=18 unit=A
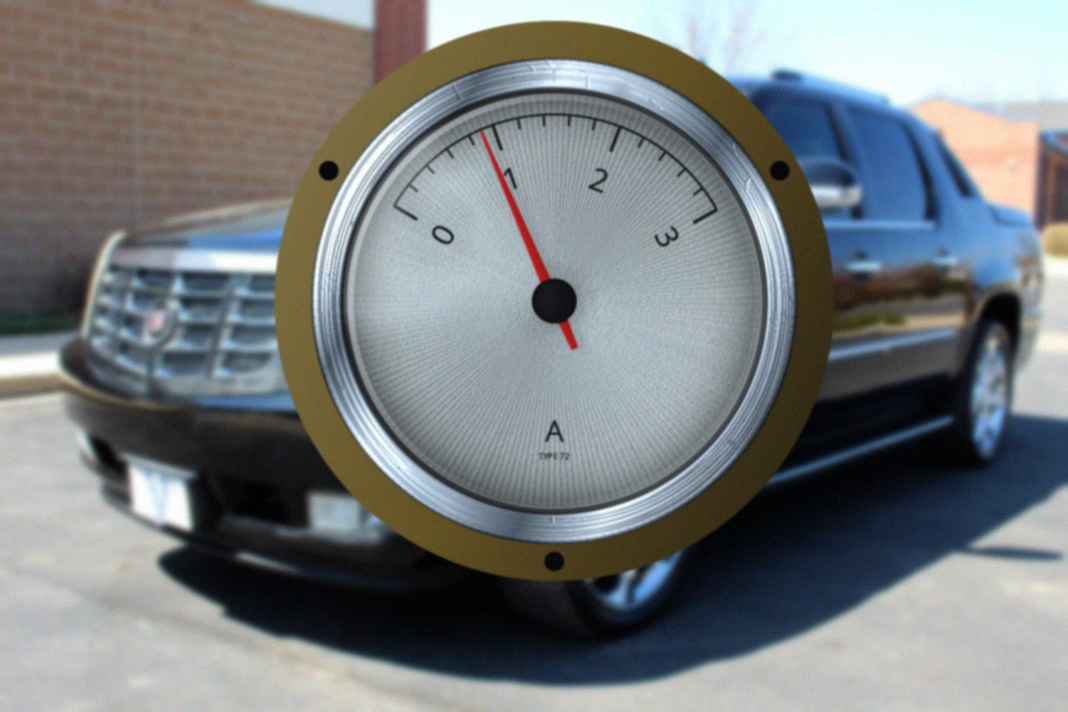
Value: value=0.9 unit=A
